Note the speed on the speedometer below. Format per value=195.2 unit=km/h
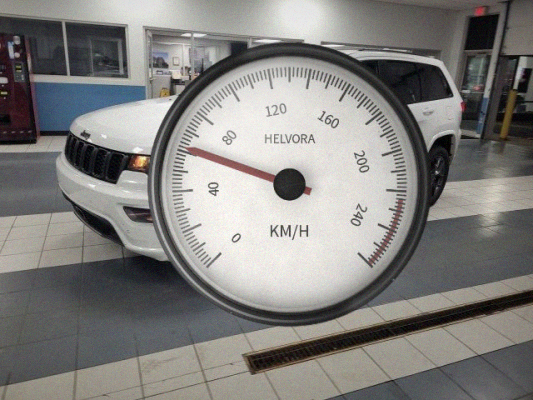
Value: value=62 unit=km/h
